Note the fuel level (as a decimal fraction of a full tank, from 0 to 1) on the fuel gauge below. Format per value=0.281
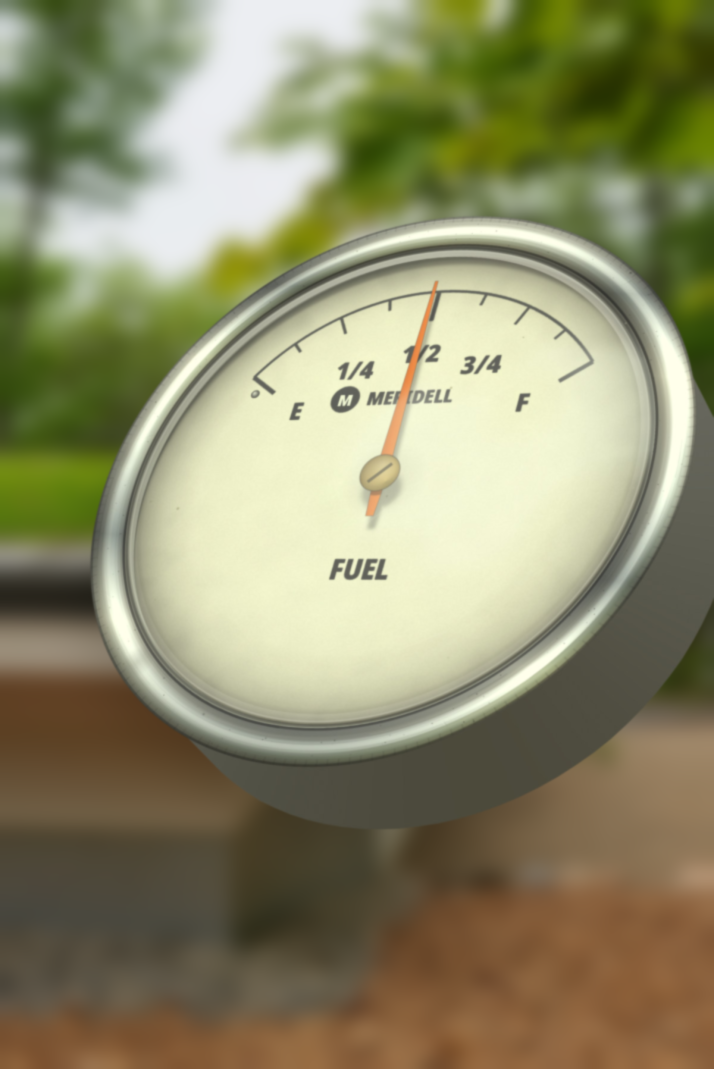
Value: value=0.5
